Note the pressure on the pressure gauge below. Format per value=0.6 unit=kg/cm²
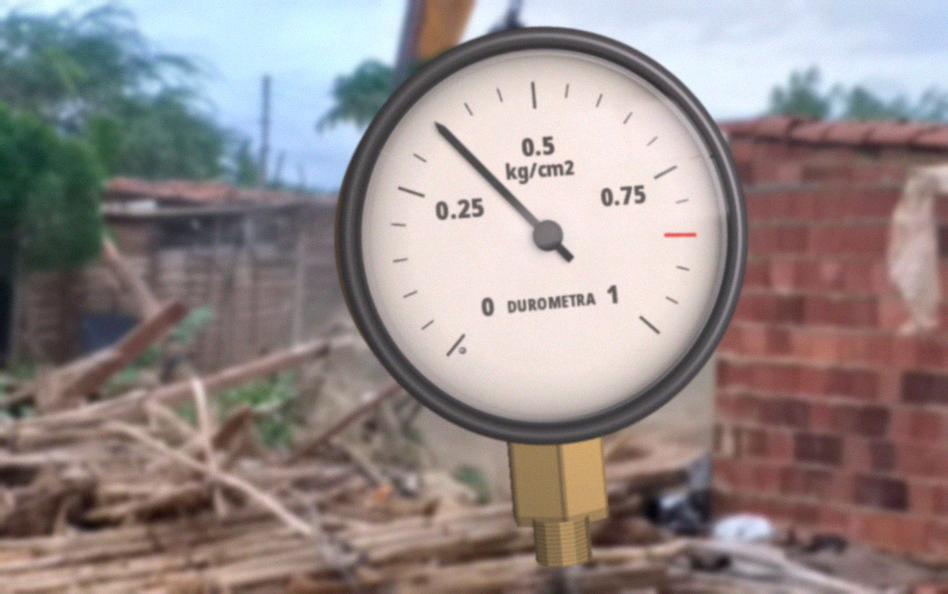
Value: value=0.35 unit=kg/cm²
